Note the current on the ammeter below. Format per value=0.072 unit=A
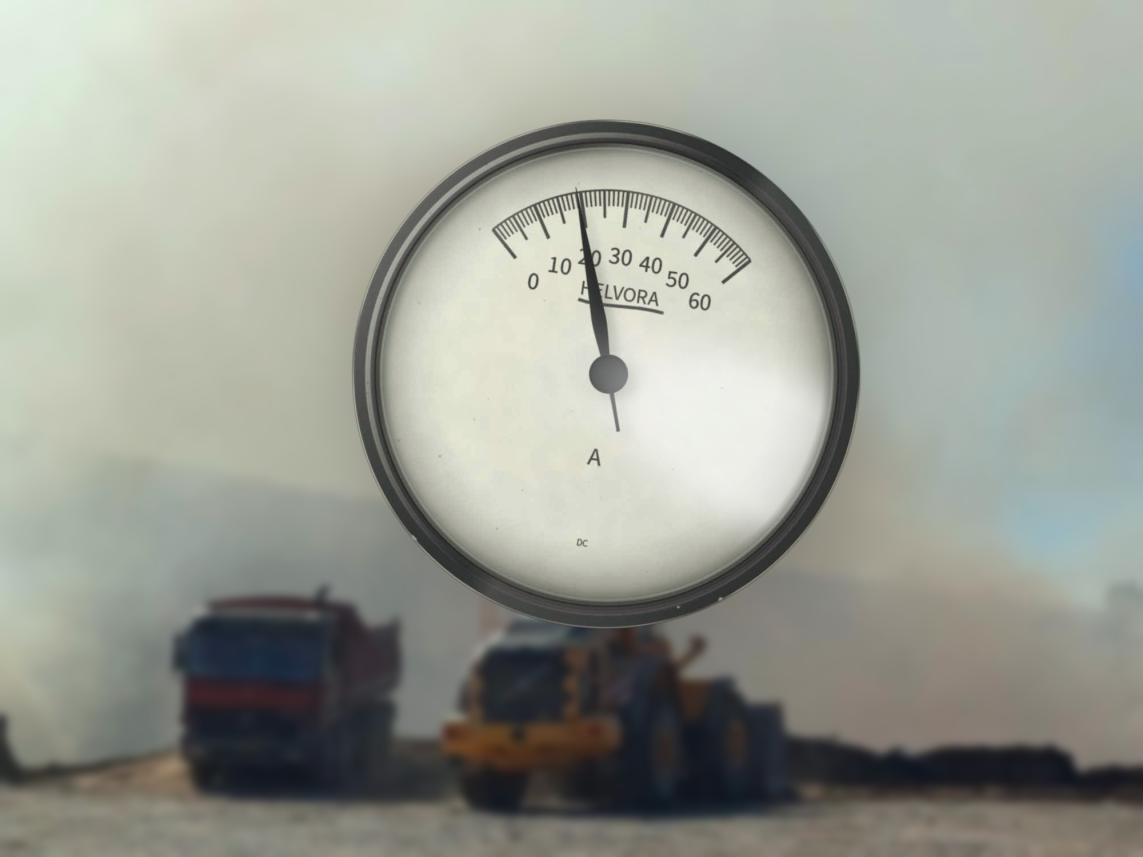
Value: value=19 unit=A
